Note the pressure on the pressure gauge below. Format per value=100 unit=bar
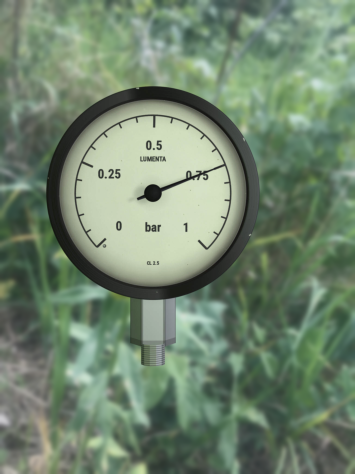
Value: value=0.75 unit=bar
